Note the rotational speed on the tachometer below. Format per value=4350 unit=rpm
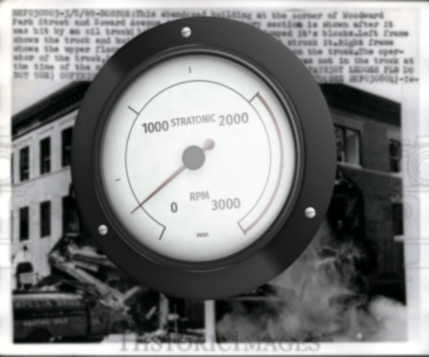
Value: value=250 unit=rpm
